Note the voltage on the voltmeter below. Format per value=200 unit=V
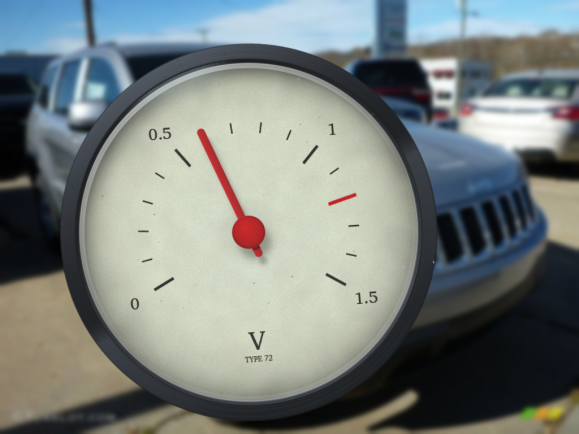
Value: value=0.6 unit=V
